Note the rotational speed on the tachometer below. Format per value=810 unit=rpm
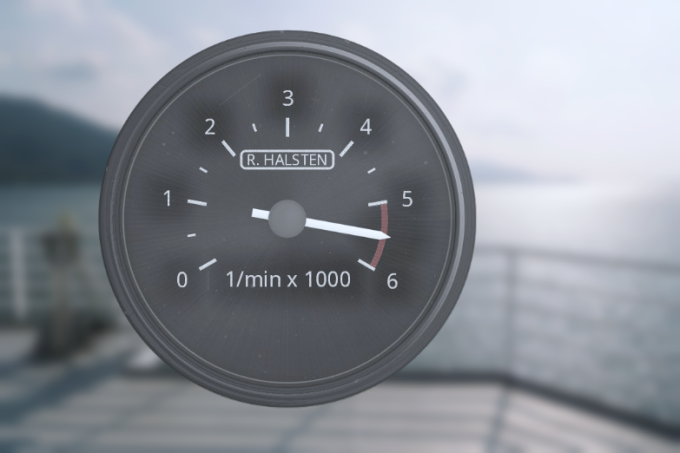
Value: value=5500 unit=rpm
